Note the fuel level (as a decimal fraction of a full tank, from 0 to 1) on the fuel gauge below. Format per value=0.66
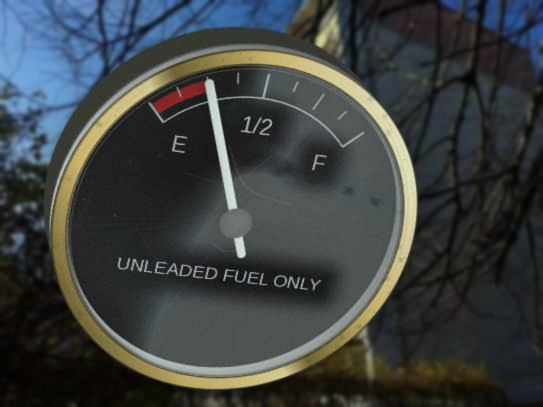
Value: value=0.25
